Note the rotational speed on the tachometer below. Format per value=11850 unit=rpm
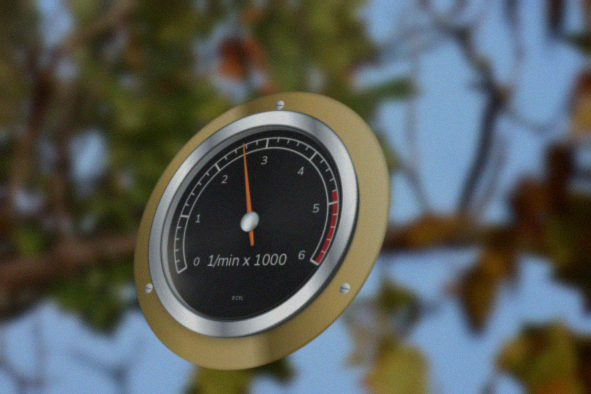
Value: value=2600 unit=rpm
